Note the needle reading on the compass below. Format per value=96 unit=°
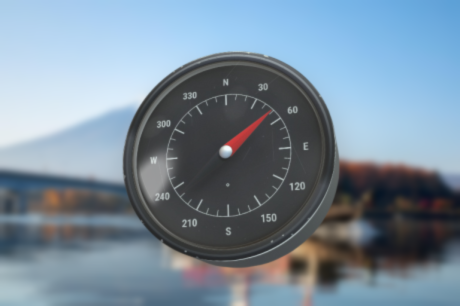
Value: value=50 unit=°
